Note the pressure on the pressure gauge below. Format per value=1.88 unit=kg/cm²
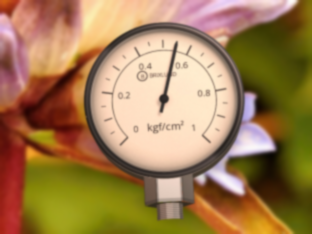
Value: value=0.55 unit=kg/cm²
